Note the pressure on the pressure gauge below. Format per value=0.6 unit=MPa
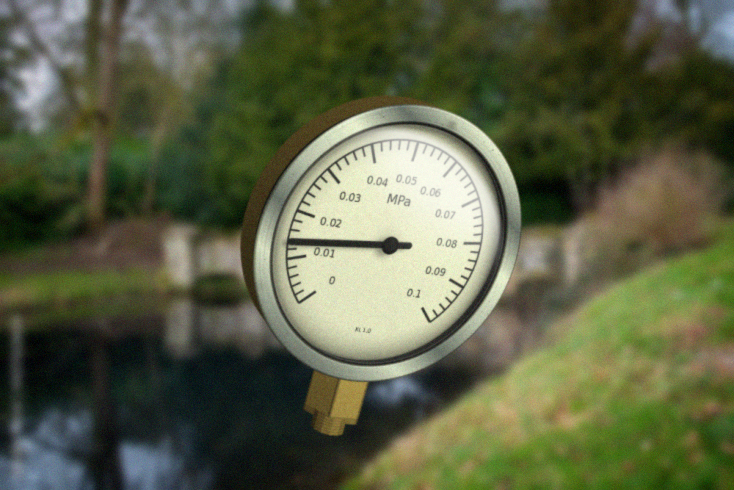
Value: value=0.014 unit=MPa
